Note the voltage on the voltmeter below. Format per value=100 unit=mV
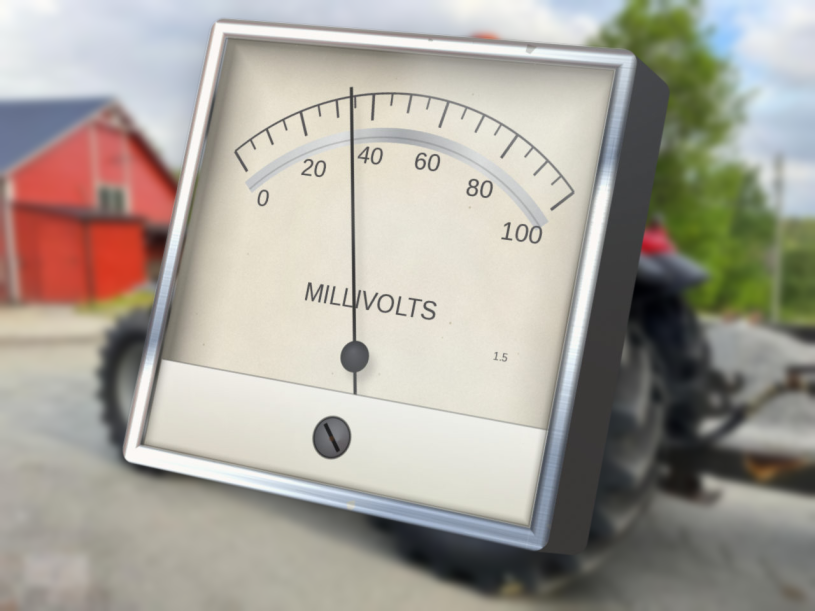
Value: value=35 unit=mV
